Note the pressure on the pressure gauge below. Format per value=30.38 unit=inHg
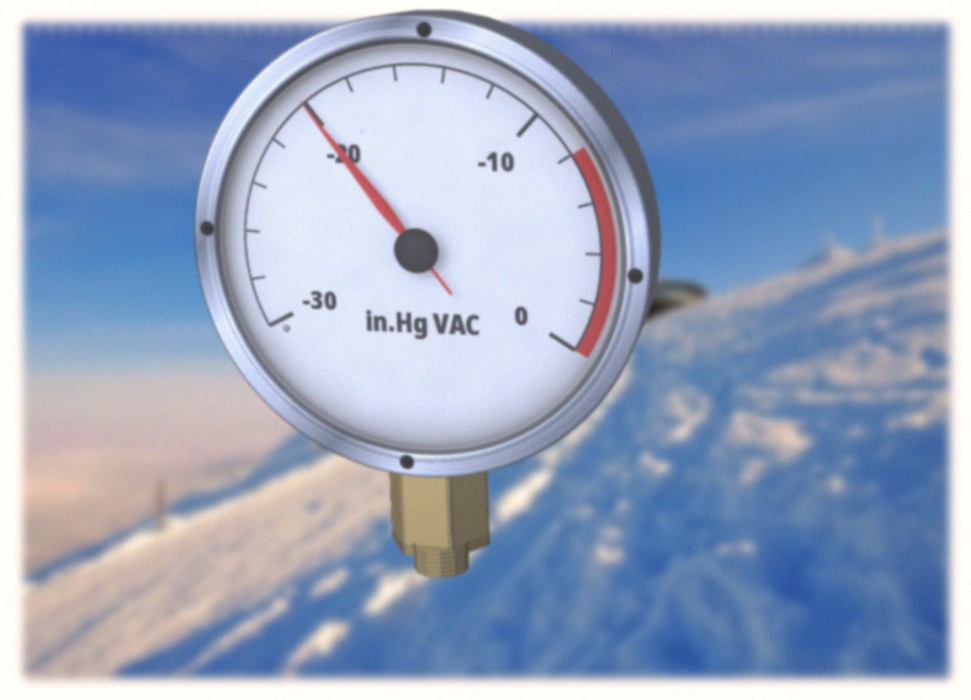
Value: value=-20 unit=inHg
